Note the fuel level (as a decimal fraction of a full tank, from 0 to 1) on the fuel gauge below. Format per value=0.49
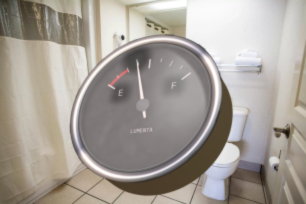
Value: value=0.375
